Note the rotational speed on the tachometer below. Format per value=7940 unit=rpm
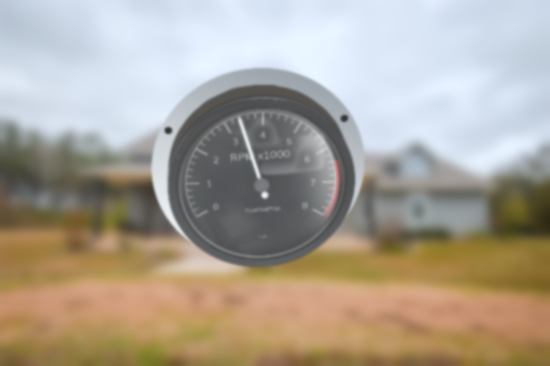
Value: value=3400 unit=rpm
